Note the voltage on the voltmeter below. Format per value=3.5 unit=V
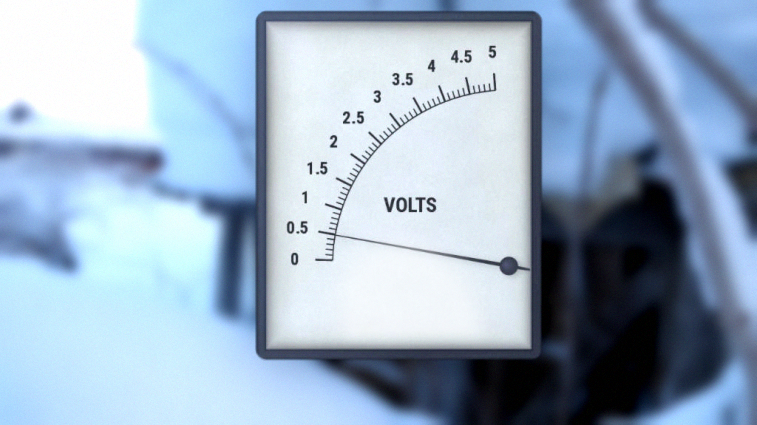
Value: value=0.5 unit=V
